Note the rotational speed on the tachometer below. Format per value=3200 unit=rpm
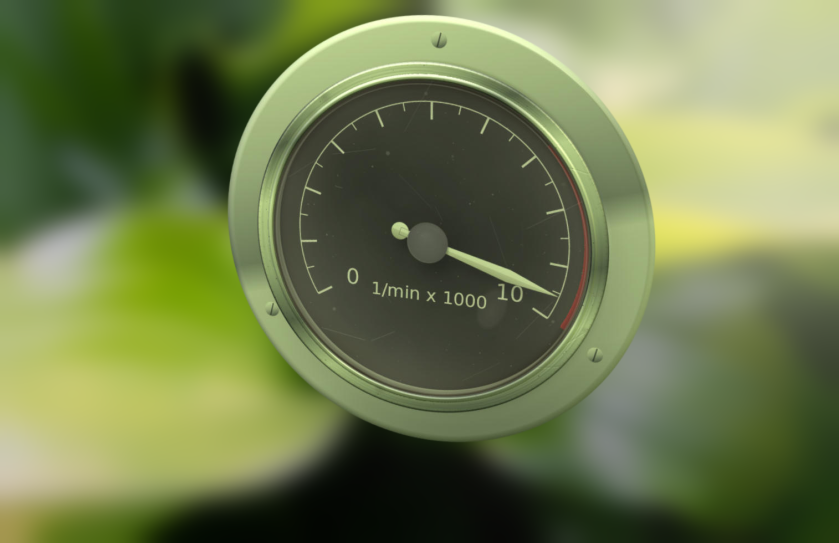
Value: value=9500 unit=rpm
